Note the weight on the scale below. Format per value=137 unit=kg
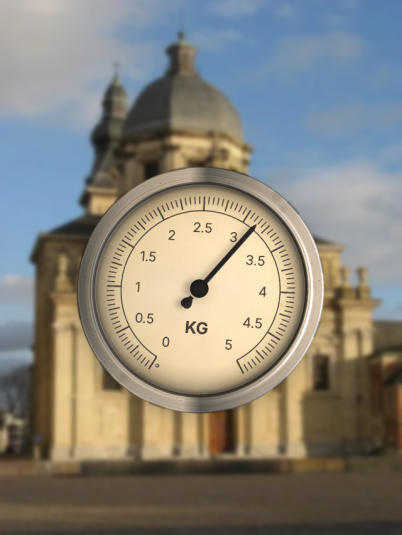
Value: value=3.15 unit=kg
